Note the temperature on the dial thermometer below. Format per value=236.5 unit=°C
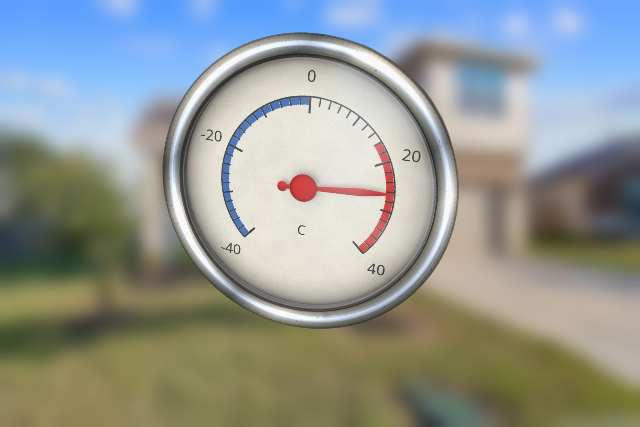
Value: value=26 unit=°C
